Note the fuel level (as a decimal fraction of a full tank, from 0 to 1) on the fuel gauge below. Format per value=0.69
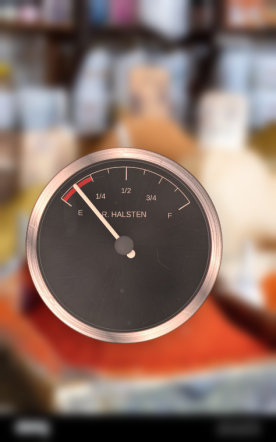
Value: value=0.125
